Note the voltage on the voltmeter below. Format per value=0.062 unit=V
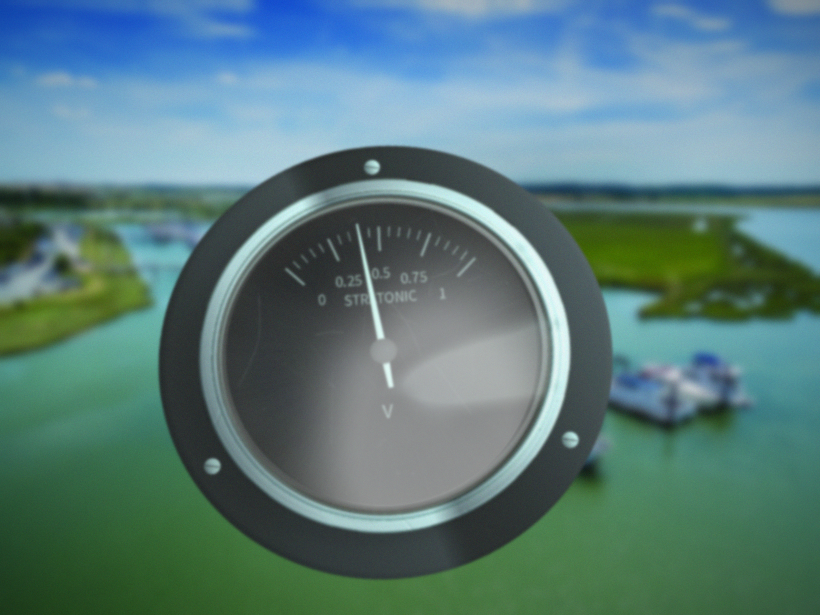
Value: value=0.4 unit=V
